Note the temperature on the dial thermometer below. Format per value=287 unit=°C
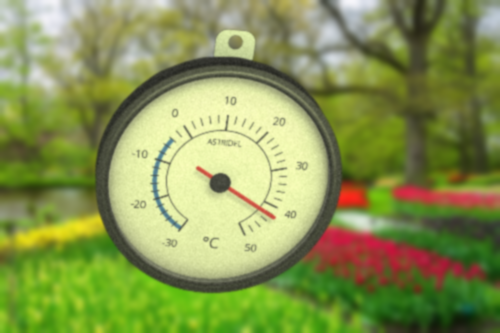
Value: value=42 unit=°C
